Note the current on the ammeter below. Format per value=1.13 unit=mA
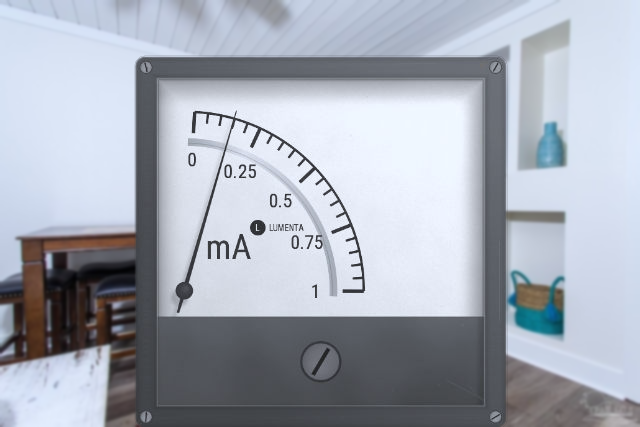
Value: value=0.15 unit=mA
